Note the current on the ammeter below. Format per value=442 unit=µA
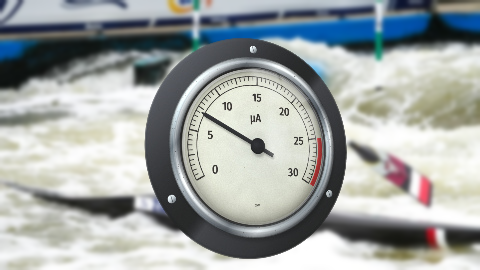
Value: value=7 unit=µA
